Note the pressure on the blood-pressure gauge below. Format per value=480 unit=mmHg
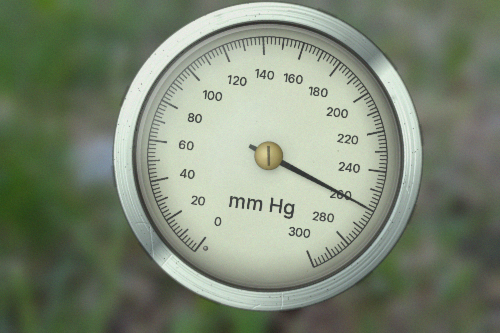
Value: value=260 unit=mmHg
